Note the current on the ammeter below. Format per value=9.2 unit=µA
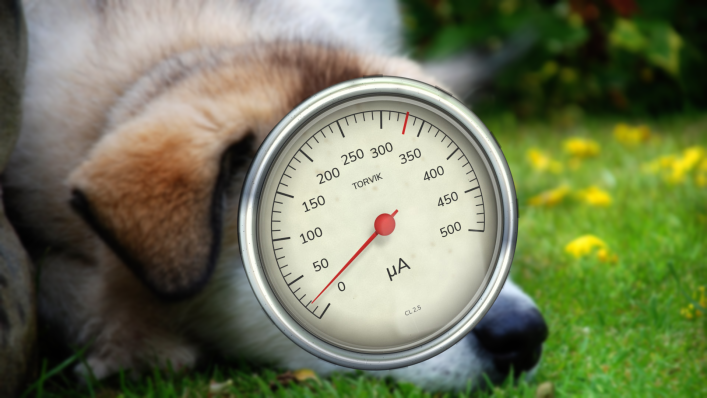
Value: value=20 unit=µA
